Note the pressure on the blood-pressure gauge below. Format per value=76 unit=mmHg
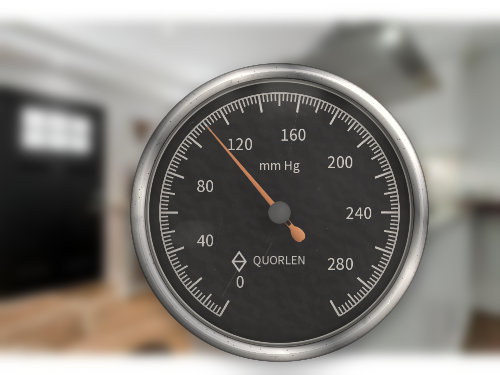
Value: value=110 unit=mmHg
